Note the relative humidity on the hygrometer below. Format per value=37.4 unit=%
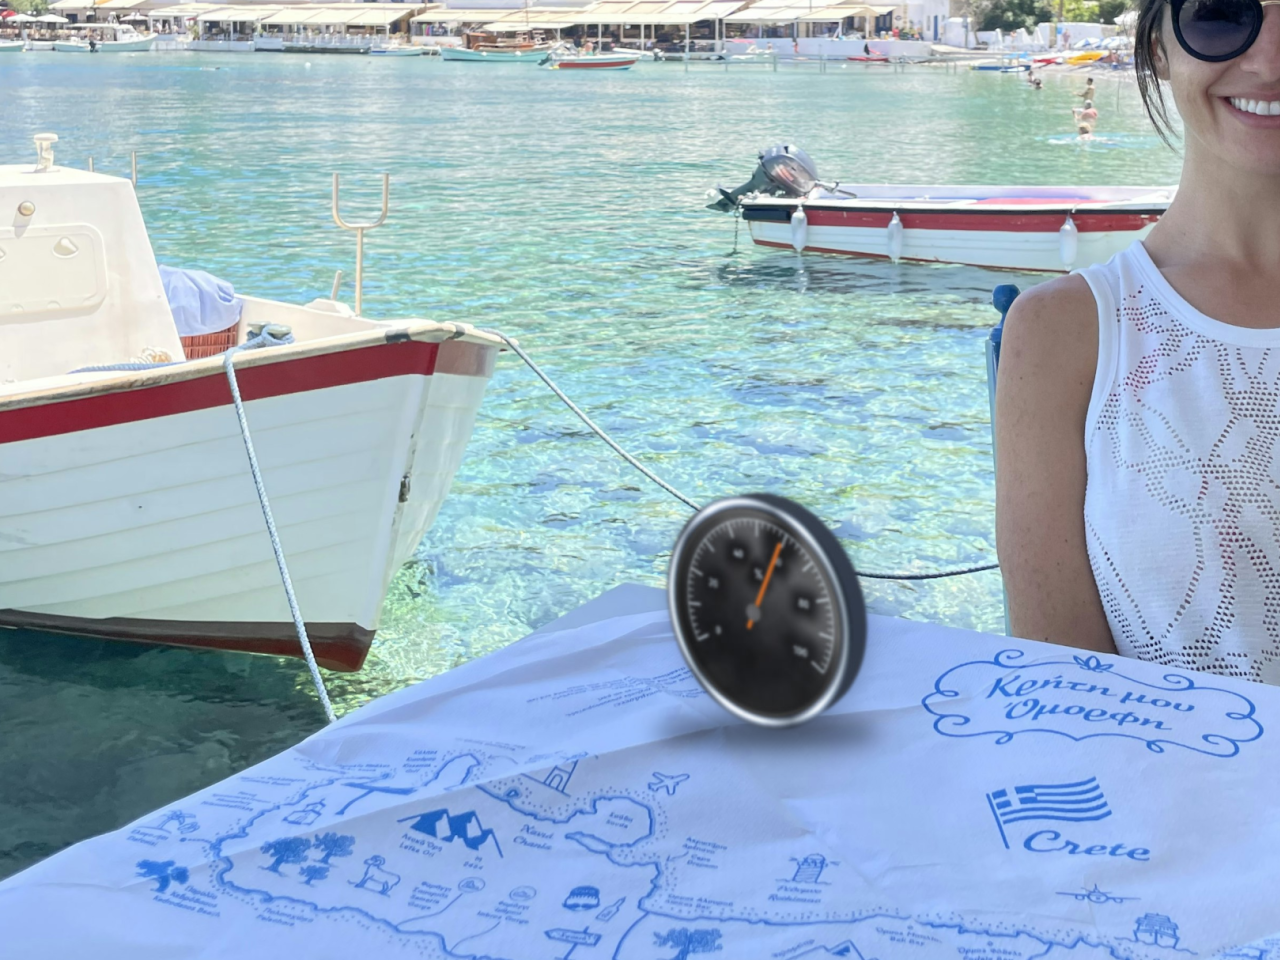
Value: value=60 unit=%
